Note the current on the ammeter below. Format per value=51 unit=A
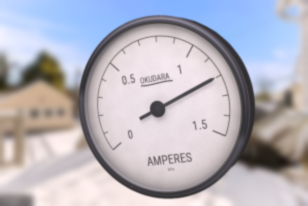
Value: value=1.2 unit=A
